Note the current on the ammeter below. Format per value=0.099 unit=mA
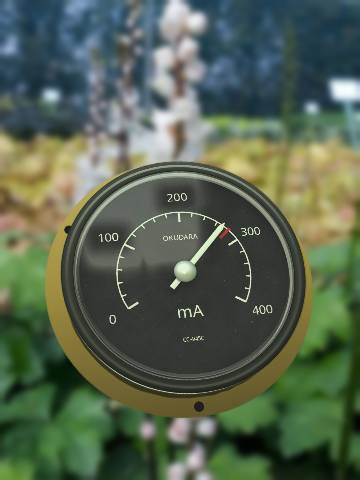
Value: value=270 unit=mA
